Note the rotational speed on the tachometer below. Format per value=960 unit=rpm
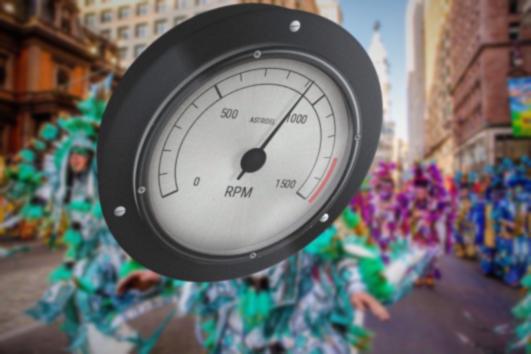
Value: value=900 unit=rpm
